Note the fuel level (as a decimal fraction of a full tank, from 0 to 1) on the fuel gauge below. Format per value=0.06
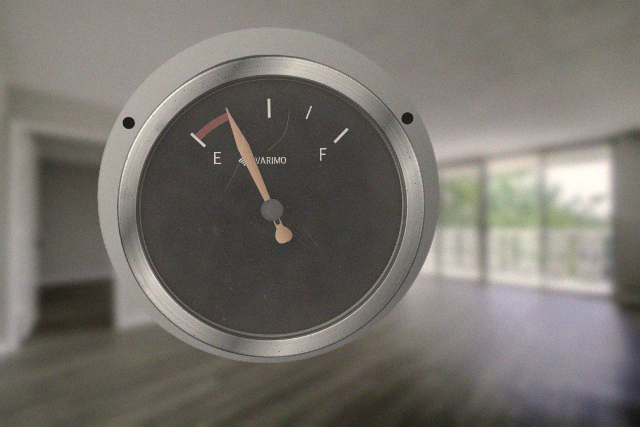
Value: value=0.25
